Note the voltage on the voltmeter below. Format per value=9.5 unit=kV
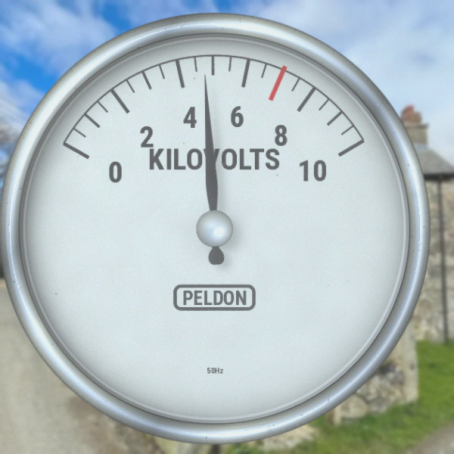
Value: value=4.75 unit=kV
